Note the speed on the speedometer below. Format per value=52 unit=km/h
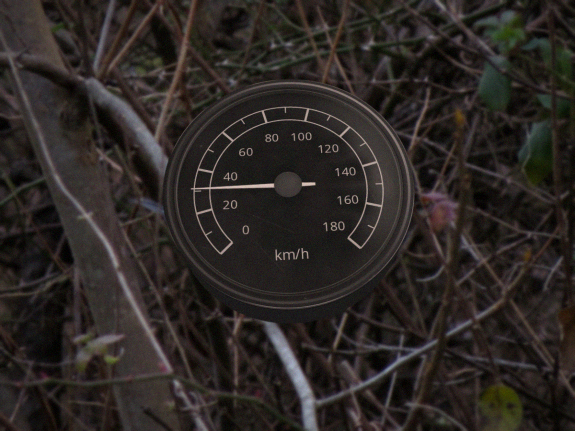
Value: value=30 unit=km/h
